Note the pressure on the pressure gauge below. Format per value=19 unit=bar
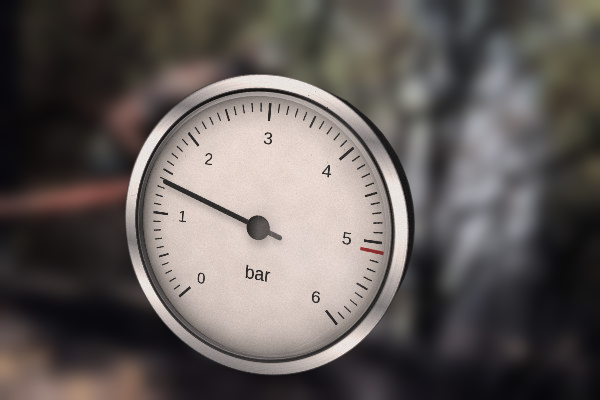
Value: value=1.4 unit=bar
